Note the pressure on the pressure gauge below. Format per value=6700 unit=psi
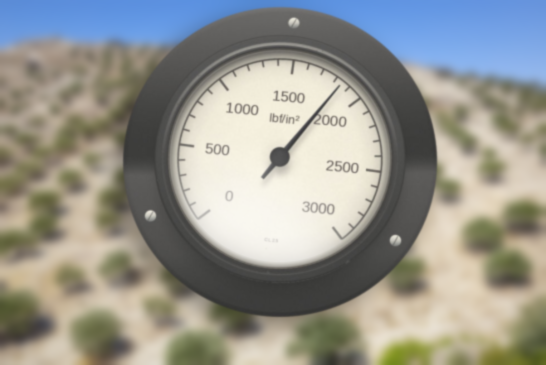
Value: value=1850 unit=psi
